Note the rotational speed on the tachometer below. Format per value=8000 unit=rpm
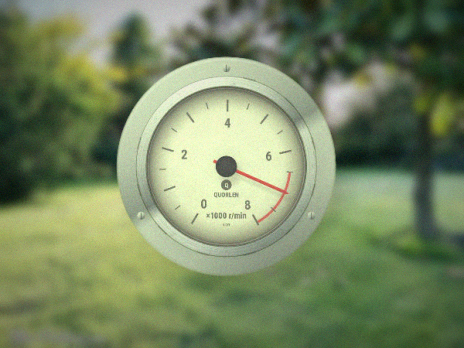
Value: value=7000 unit=rpm
